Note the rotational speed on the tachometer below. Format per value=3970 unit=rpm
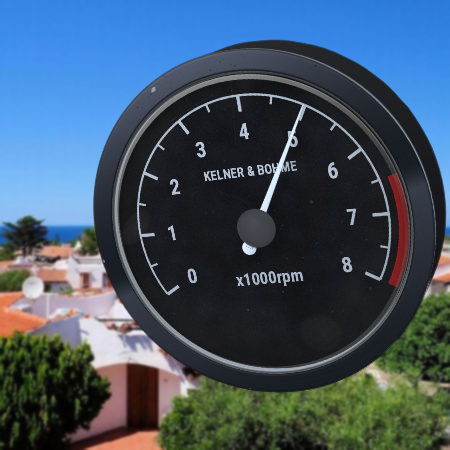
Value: value=5000 unit=rpm
